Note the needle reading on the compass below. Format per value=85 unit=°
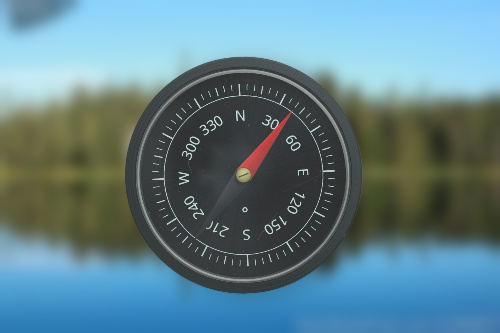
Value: value=40 unit=°
